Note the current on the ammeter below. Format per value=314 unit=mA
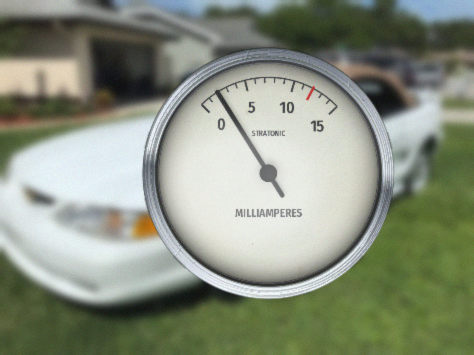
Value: value=2 unit=mA
